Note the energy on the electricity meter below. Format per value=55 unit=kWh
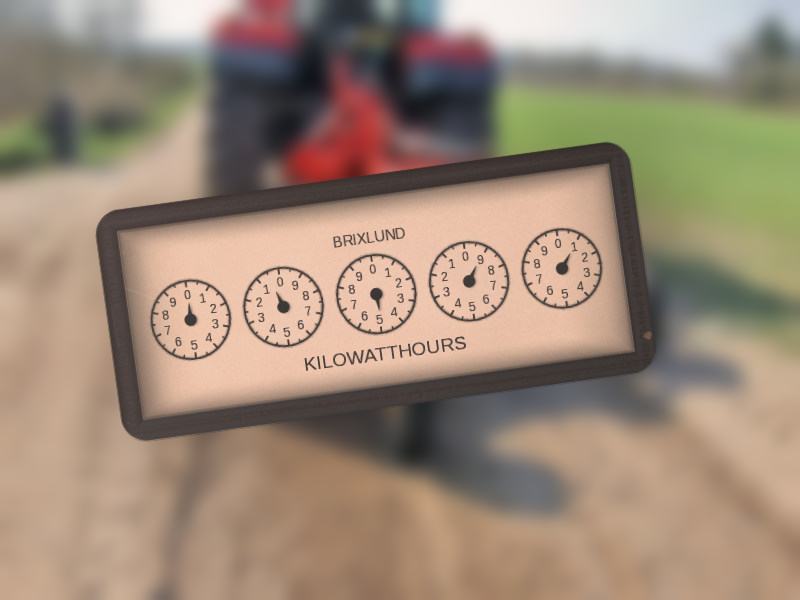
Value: value=491 unit=kWh
